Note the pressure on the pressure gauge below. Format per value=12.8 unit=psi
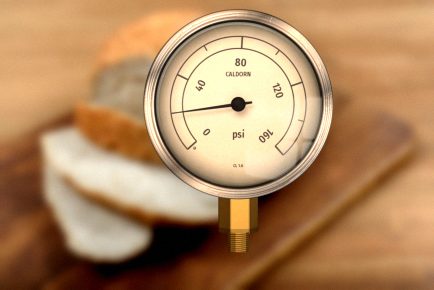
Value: value=20 unit=psi
